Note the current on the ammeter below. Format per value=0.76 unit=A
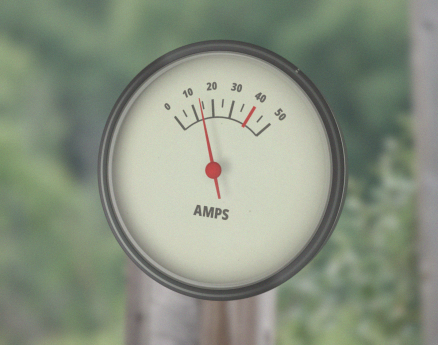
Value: value=15 unit=A
